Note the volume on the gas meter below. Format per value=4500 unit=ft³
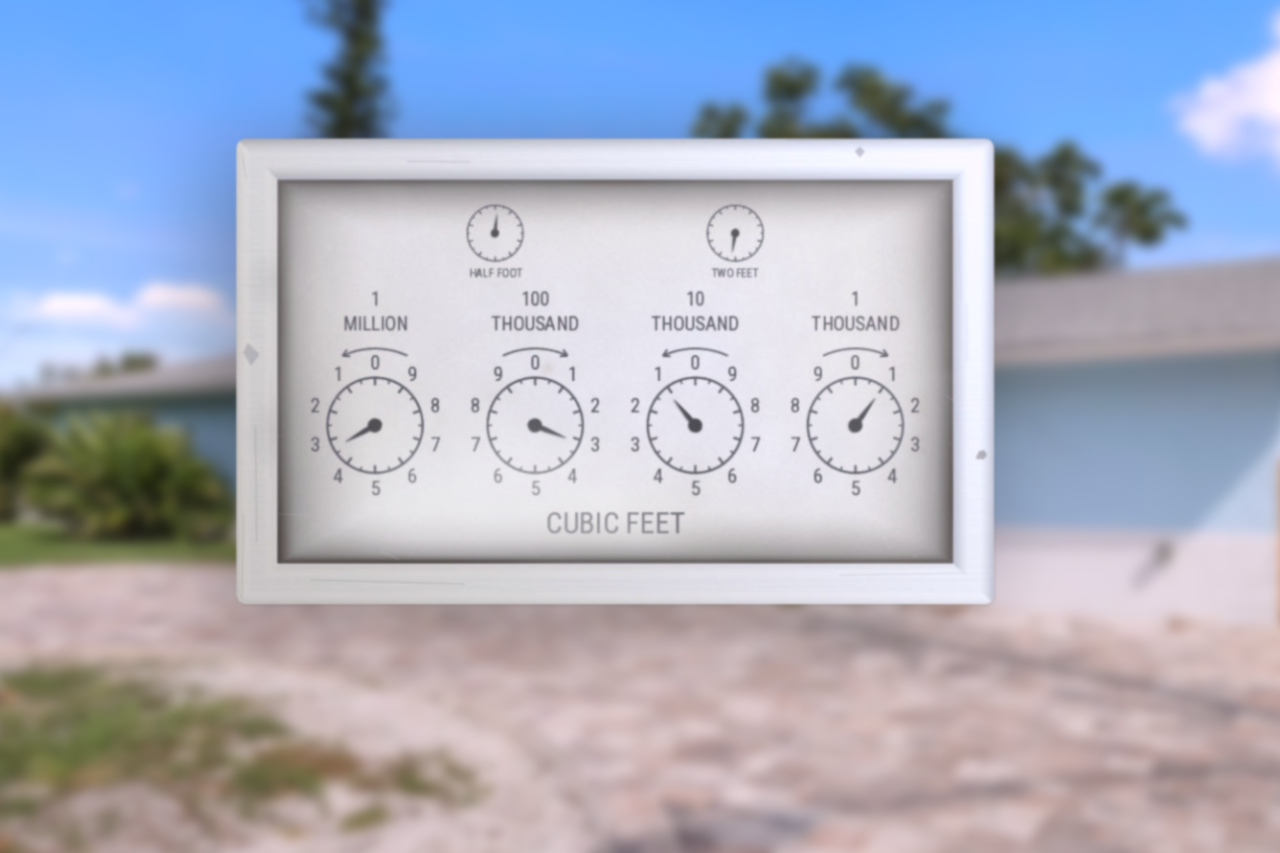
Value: value=331100 unit=ft³
